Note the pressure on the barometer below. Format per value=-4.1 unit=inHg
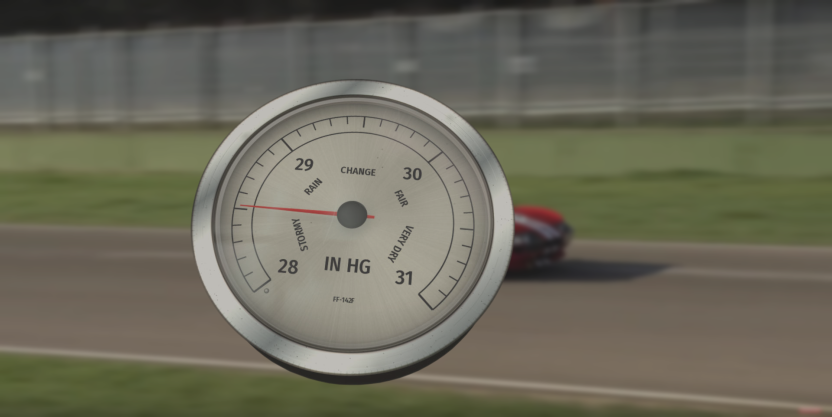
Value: value=28.5 unit=inHg
